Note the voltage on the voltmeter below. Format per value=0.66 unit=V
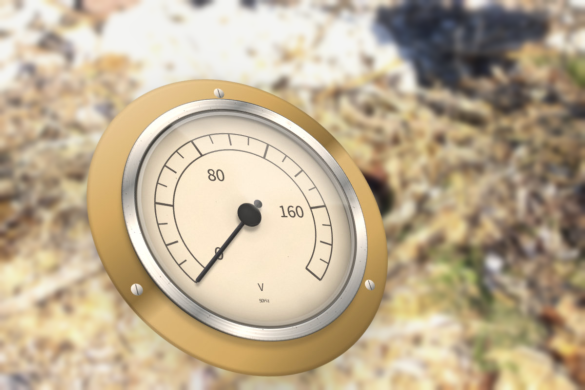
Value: value=0 unit=V
